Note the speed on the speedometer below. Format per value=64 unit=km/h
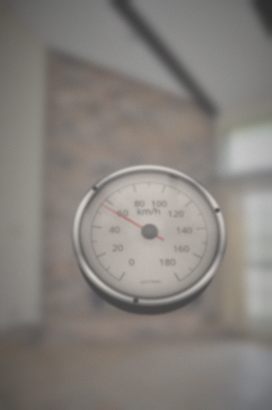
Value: value=55 unit=km/h
